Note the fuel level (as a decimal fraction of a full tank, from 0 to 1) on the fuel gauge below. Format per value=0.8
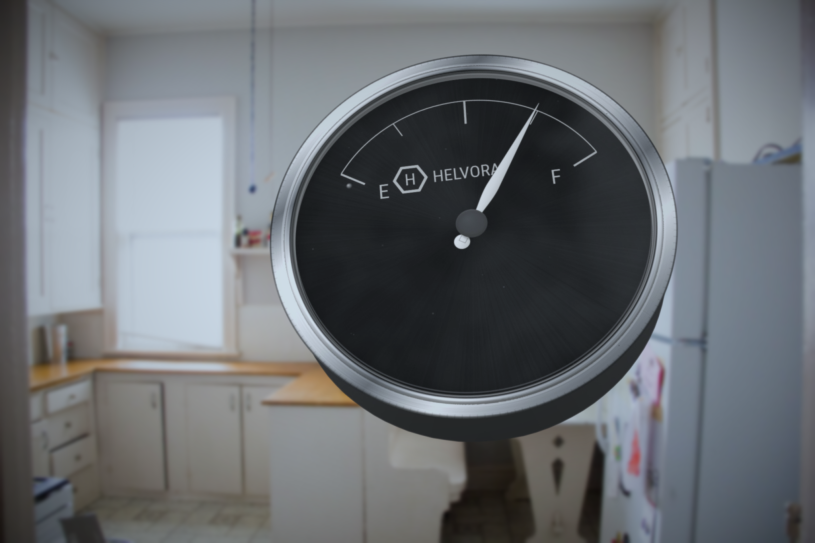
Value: value=0.75
